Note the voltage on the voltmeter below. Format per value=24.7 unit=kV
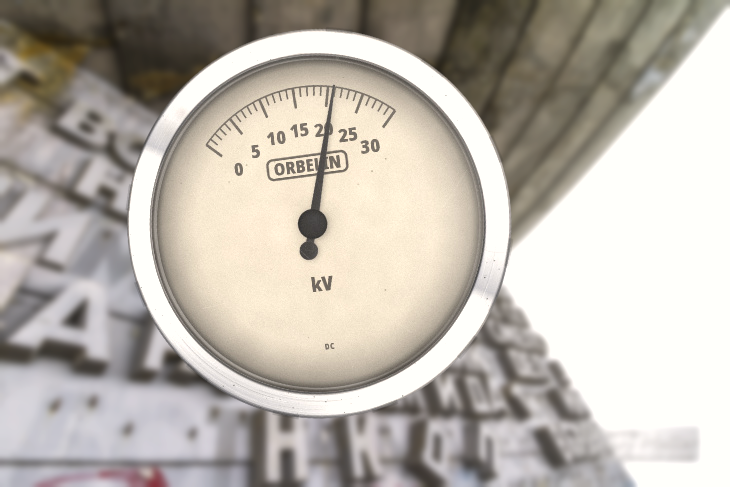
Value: value=21 unit=kV
